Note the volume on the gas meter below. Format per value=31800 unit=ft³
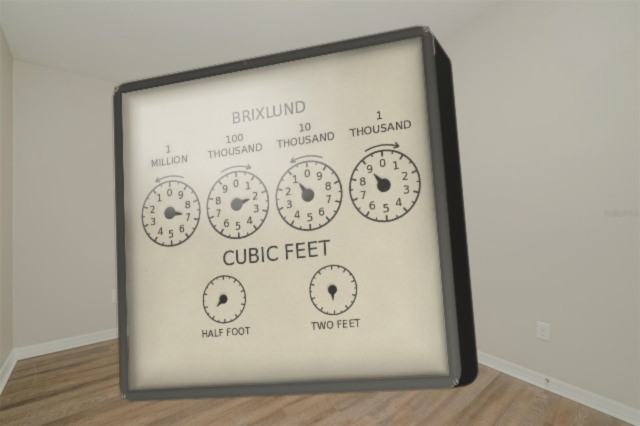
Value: value=720900 unit=ft³
